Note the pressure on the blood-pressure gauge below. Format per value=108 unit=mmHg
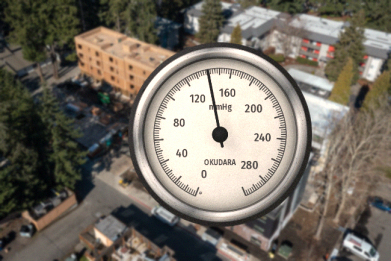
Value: value=140 unit=mmHg
